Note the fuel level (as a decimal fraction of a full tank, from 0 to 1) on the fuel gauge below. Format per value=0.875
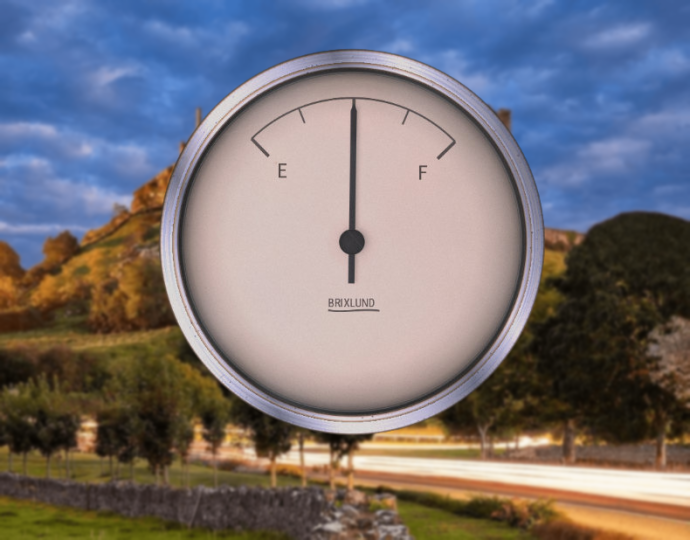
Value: value=0.5
